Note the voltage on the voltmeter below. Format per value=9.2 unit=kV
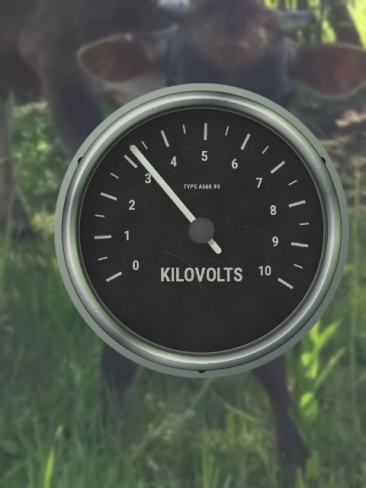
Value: value=3.25 unit=kV
